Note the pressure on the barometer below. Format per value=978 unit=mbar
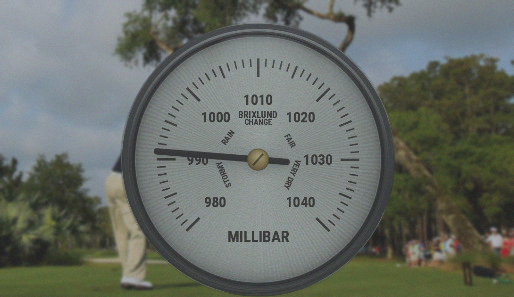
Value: value=991 unit=mbar
